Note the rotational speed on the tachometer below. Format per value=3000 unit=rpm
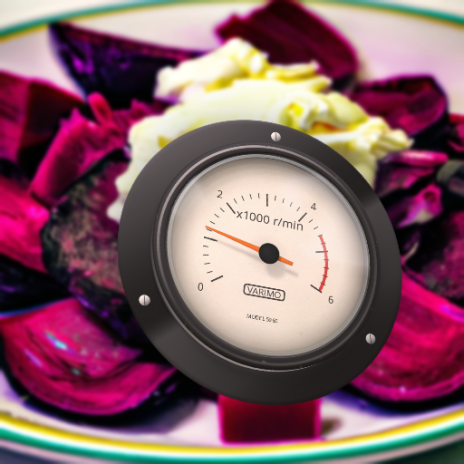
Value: value=1200 unit=rpm
